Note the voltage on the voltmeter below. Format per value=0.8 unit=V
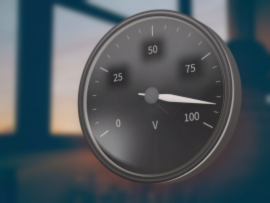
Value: value=92.5 unit=V
